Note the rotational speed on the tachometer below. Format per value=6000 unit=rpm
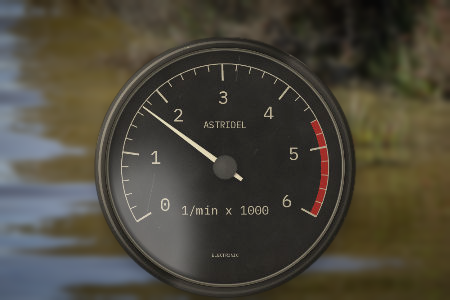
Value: value=1700 unit=rpm
